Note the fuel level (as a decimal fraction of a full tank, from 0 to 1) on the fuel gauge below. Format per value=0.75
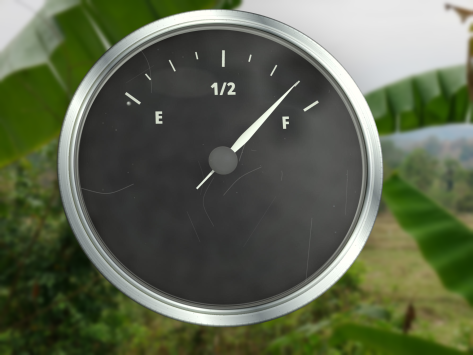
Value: value=0.875
